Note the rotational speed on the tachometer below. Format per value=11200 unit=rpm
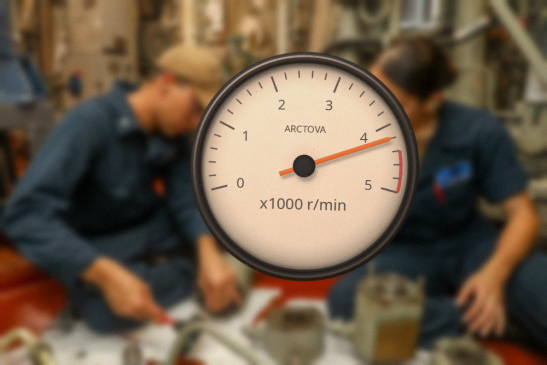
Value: value=4200 unit=rpm
